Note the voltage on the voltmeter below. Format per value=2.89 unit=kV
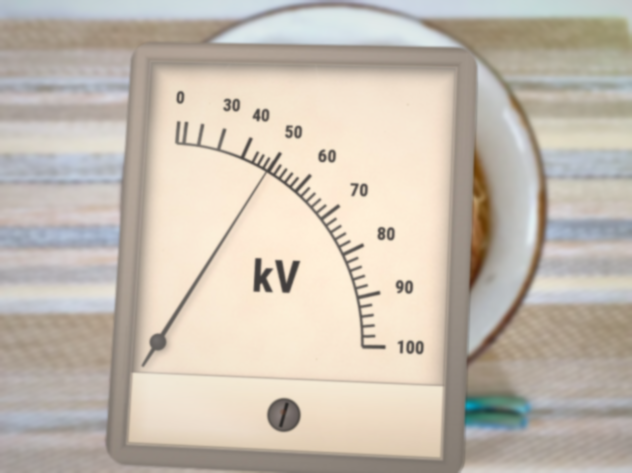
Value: value=50 unit=kV
